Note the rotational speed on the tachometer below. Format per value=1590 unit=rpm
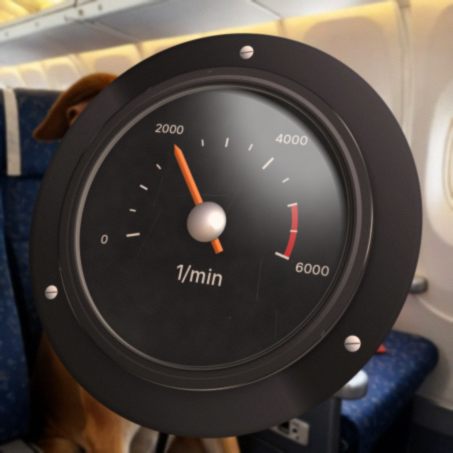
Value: value=2000 unit=rpm
